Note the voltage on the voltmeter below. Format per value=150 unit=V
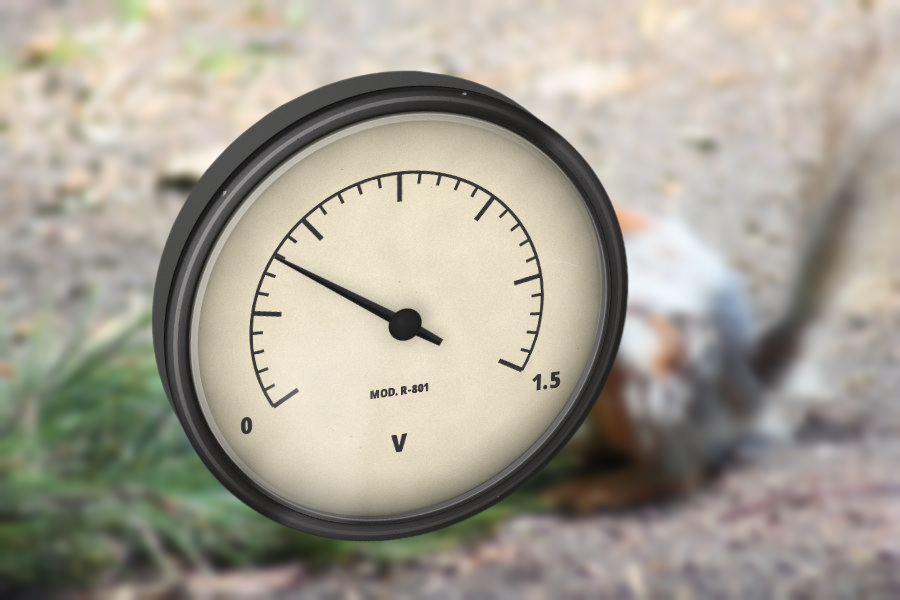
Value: value=0.4 unit=V
